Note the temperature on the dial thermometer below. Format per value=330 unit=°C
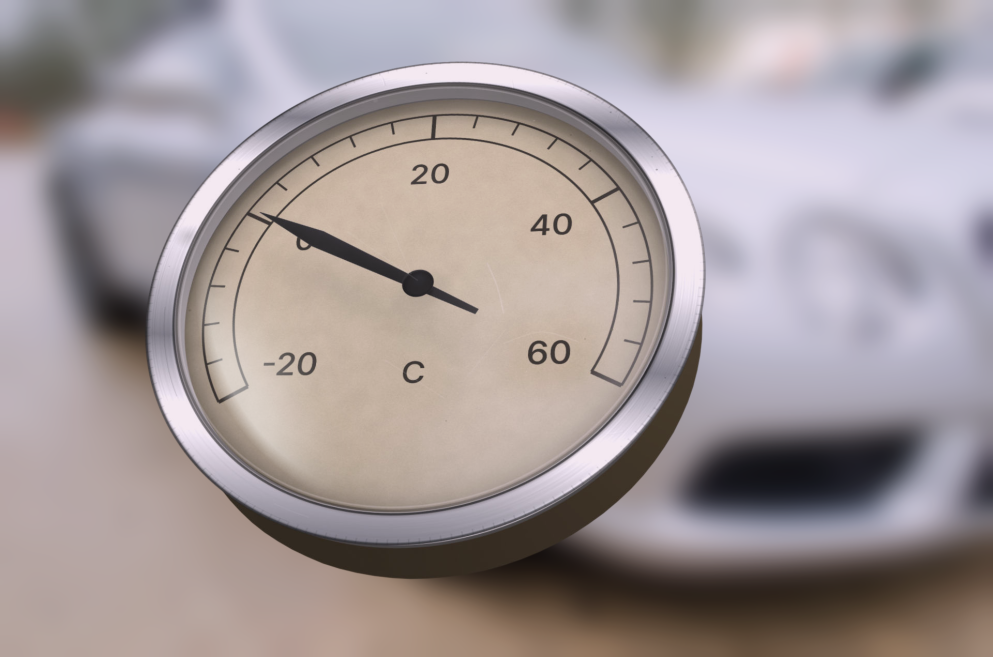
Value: value=0 unit=°C
